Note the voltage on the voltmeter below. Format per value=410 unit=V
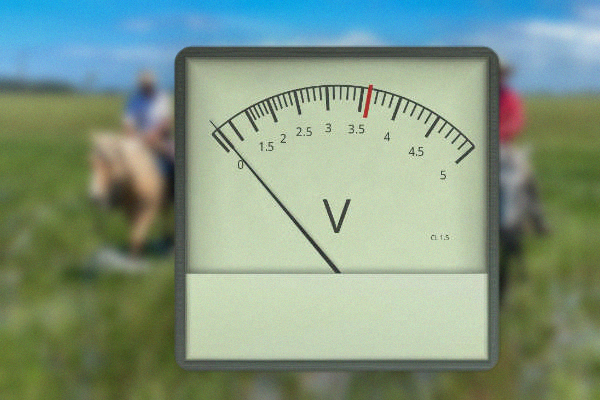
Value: value=0.5 unit=V
